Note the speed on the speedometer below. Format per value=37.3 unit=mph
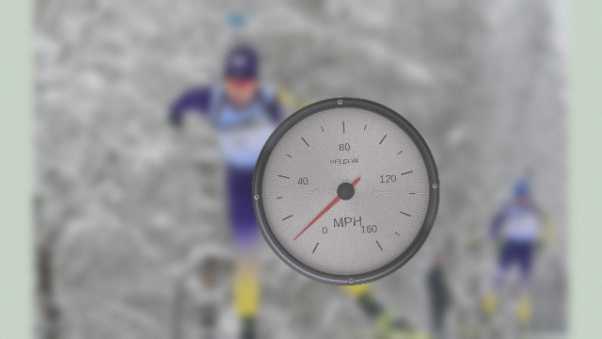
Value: value=10 unit=mph
